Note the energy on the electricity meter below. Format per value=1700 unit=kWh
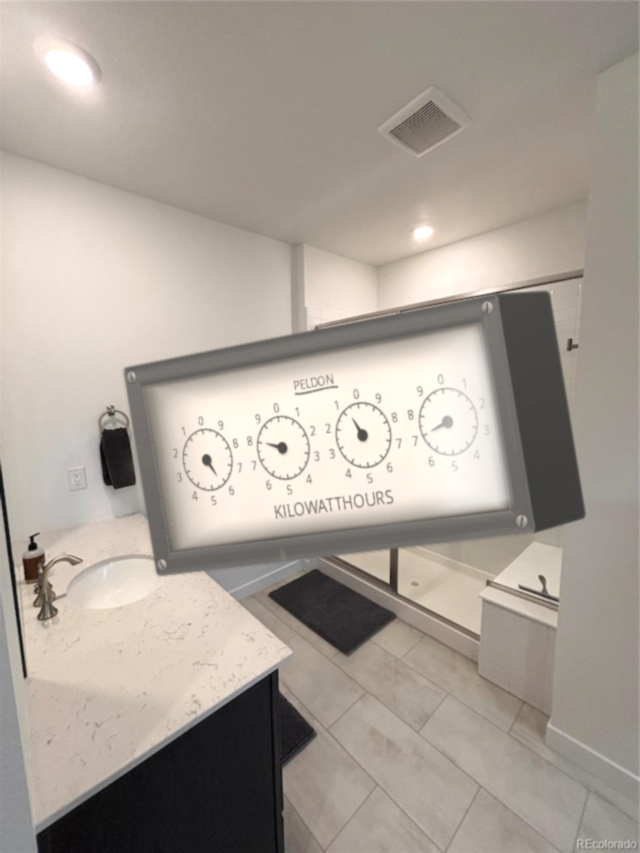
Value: value=5807 unit=kWh
